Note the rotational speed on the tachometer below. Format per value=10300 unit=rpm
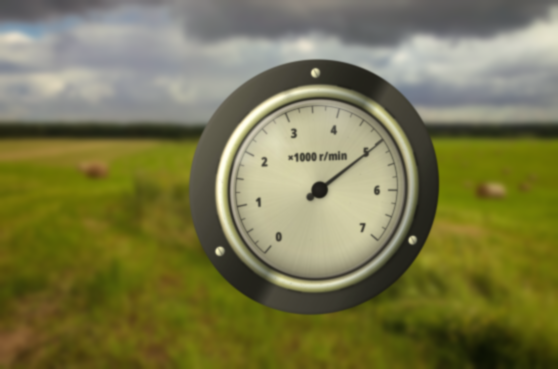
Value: value=5000 unit=rpm
